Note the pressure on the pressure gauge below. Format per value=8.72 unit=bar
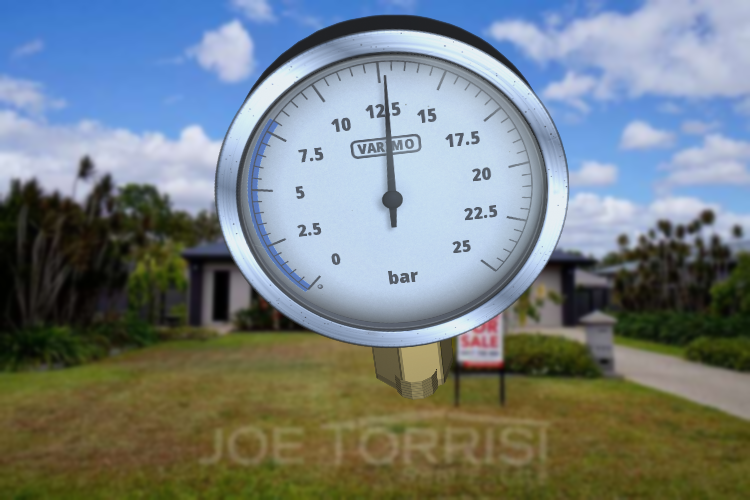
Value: value=12.75 unit=bar
